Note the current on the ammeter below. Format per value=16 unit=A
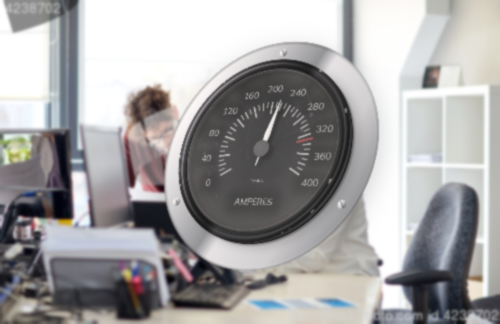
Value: value=220 unit=A
